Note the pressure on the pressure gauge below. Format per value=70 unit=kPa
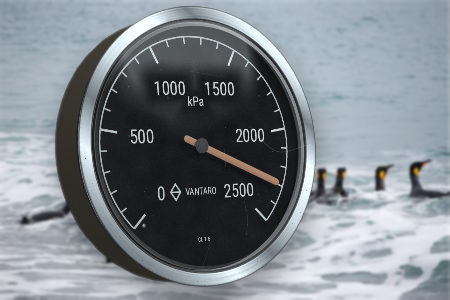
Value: value=2300 unit=kPa
